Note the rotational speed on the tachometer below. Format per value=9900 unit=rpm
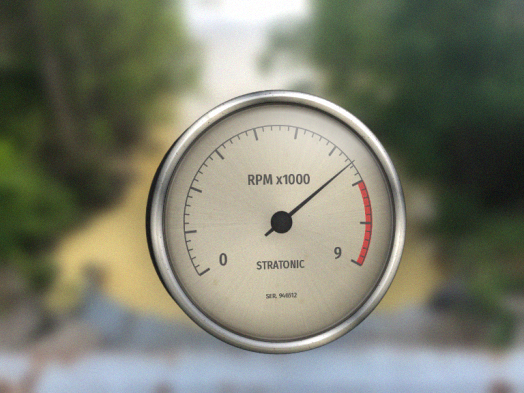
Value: value=6500 unit=rpm
